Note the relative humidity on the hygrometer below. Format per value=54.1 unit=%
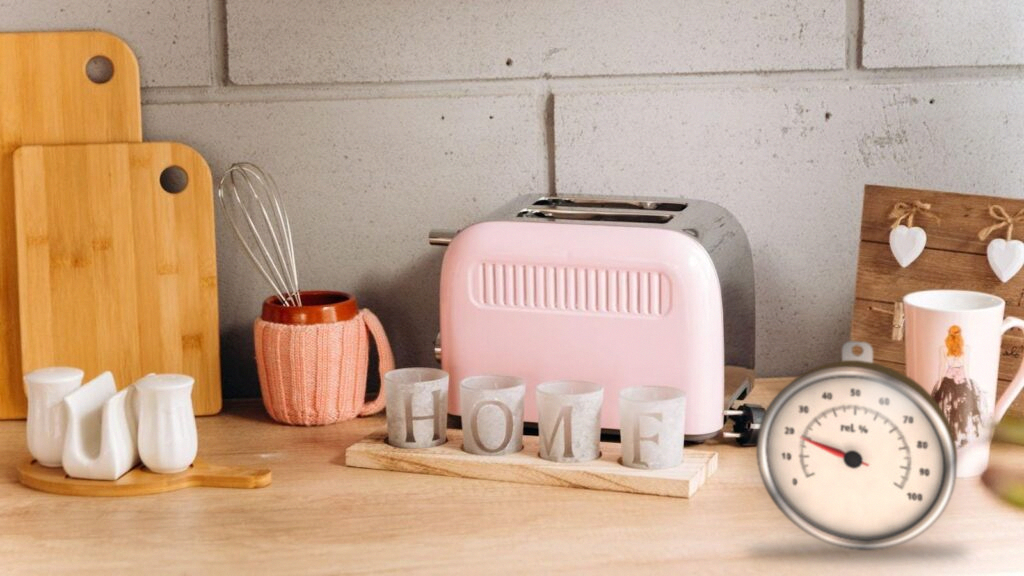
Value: value=20 unit=%
